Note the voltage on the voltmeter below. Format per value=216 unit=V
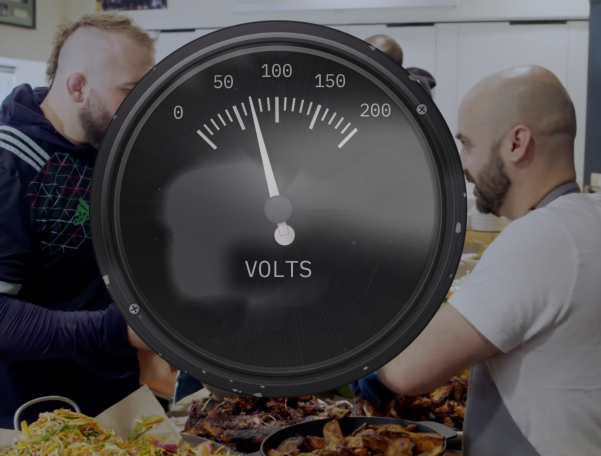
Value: value=70 unit=V
